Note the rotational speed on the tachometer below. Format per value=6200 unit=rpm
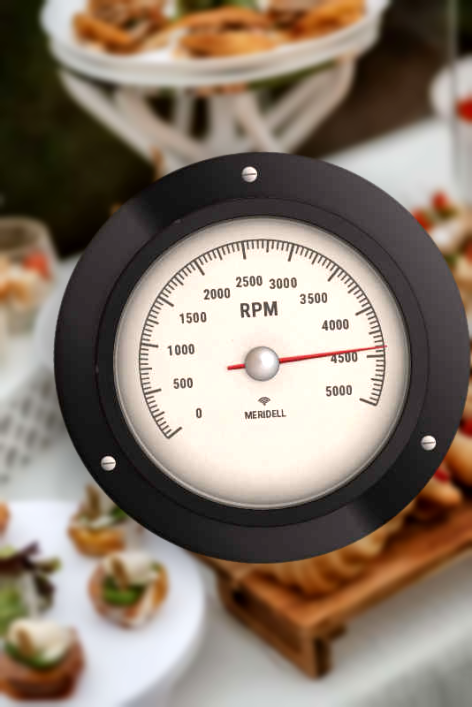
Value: value=4400 unit=rpm
